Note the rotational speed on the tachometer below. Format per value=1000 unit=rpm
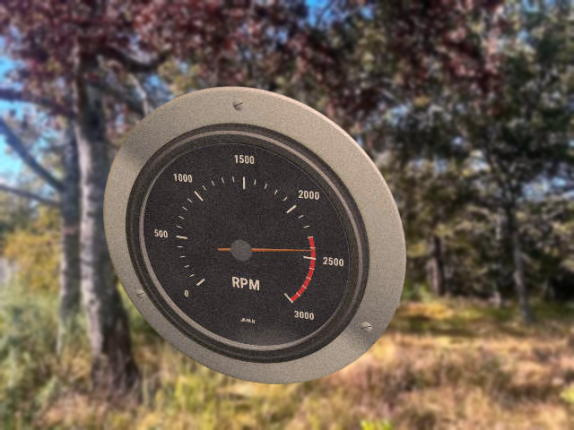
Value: value=2400 unit=rpm
